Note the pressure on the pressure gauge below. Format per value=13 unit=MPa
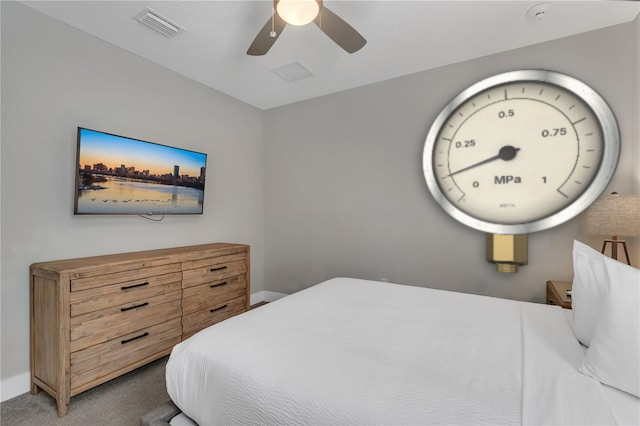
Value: value=0.1 unit=MPa
